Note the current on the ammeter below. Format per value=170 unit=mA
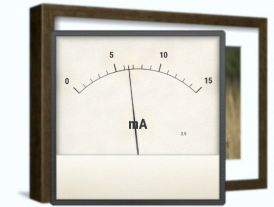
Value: value=6.5 unit=mA
